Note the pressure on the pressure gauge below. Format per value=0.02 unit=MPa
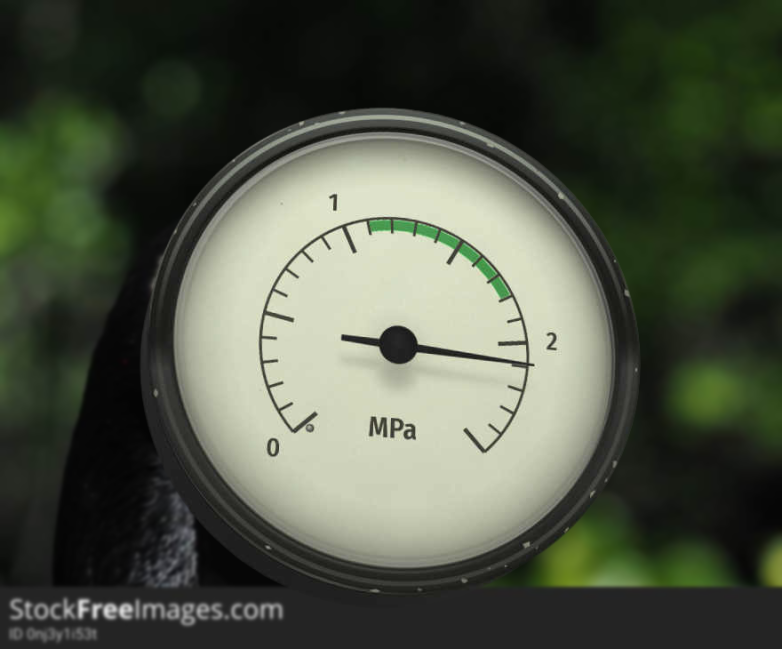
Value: value=2.1 unit=MPa
